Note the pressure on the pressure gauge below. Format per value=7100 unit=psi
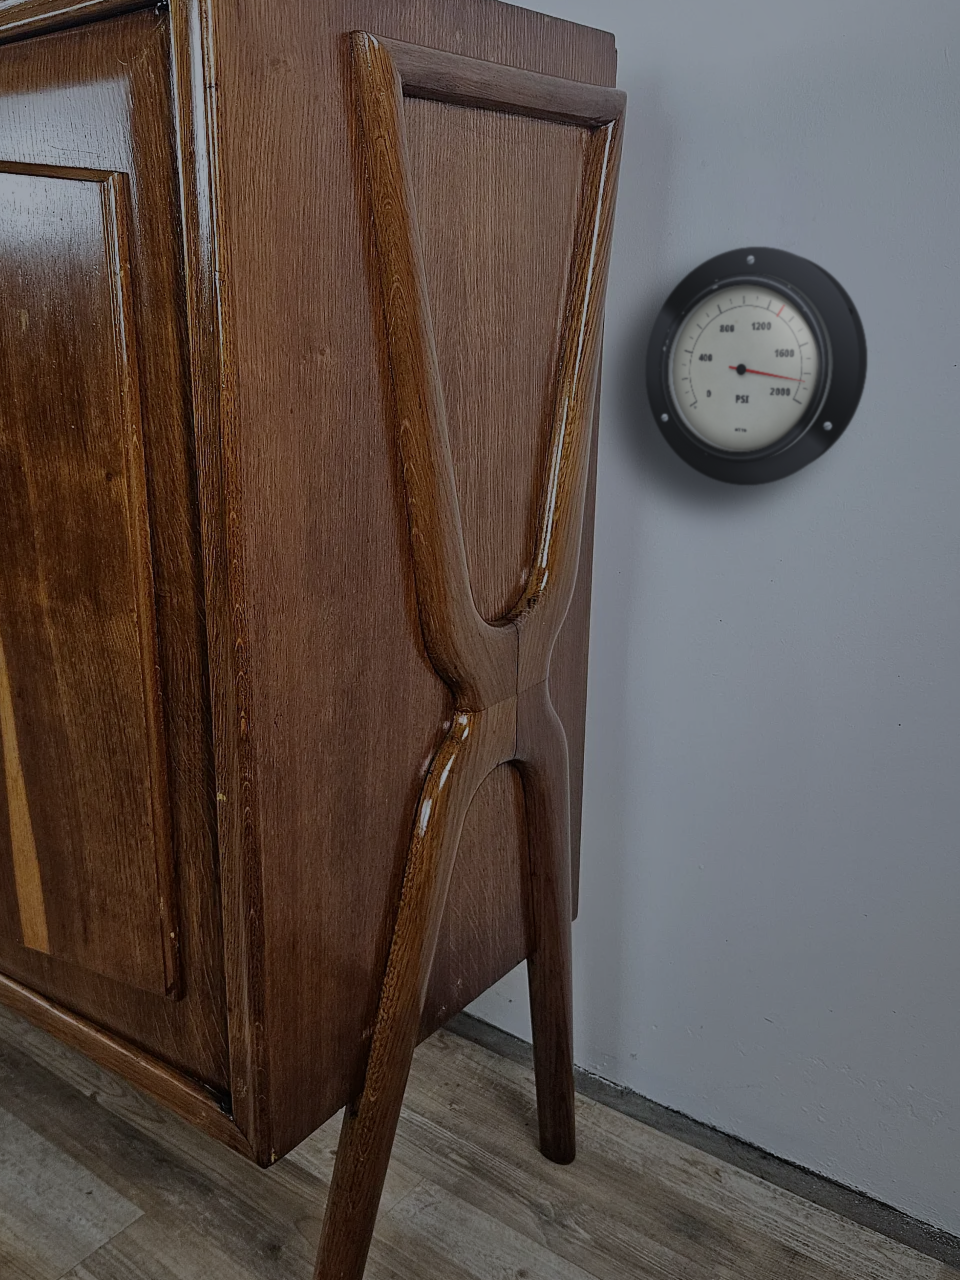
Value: value=1850 unit=psi
